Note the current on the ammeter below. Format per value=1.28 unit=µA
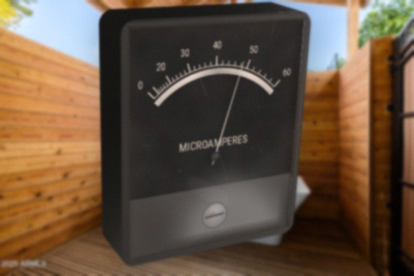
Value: value=48 unit=µA
